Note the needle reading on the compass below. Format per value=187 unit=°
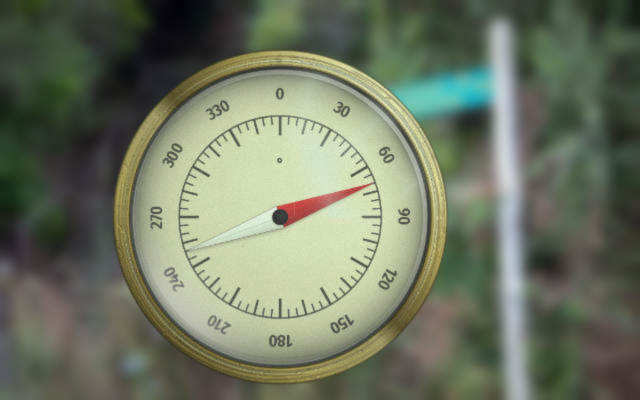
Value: value=70 unit=°
